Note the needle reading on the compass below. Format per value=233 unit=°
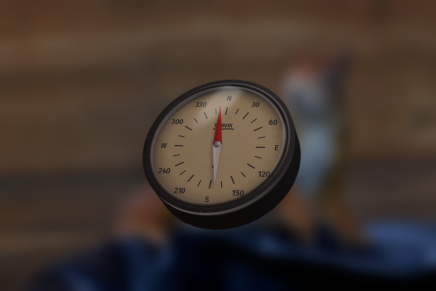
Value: value=352.5 unit=°
